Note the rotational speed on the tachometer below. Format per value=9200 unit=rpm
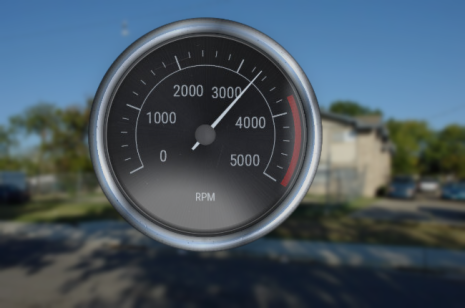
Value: value=3300 unit=rpm
